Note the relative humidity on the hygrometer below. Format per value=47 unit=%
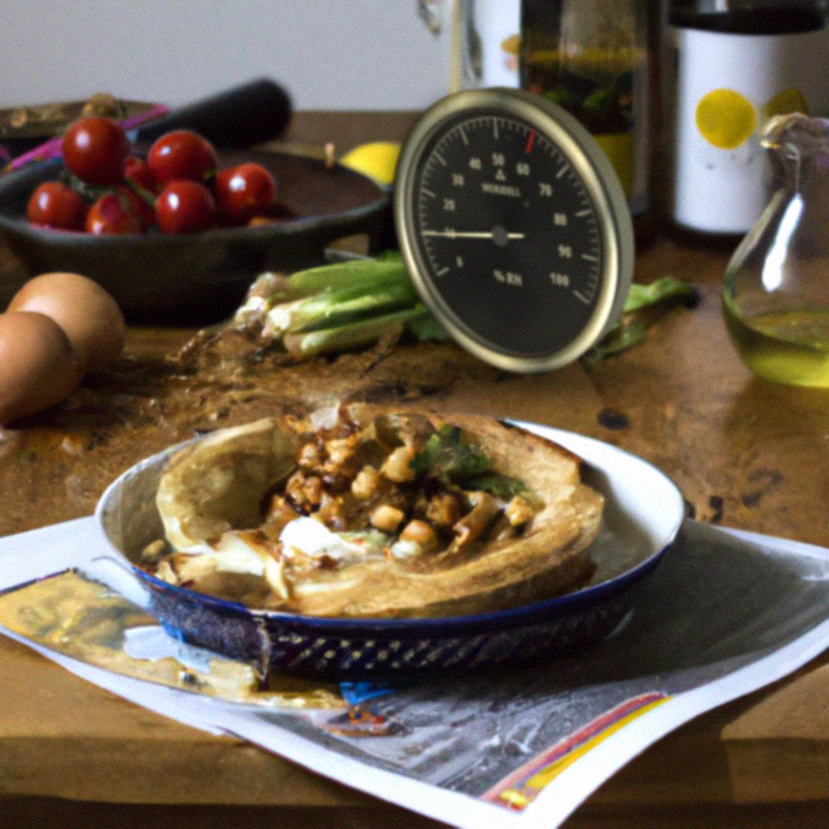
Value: value=10 unit=%
